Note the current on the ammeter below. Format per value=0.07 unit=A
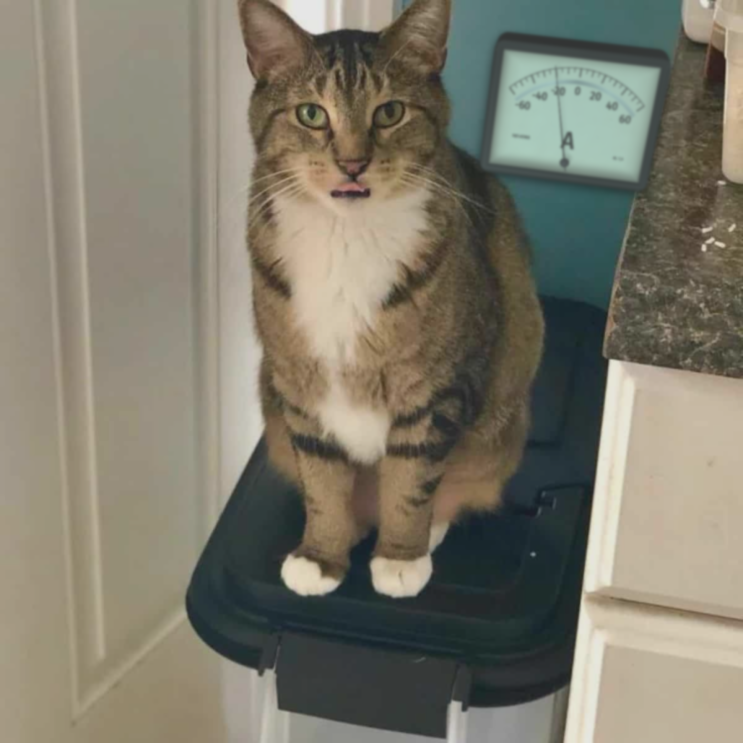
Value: value=-20 unit=A
